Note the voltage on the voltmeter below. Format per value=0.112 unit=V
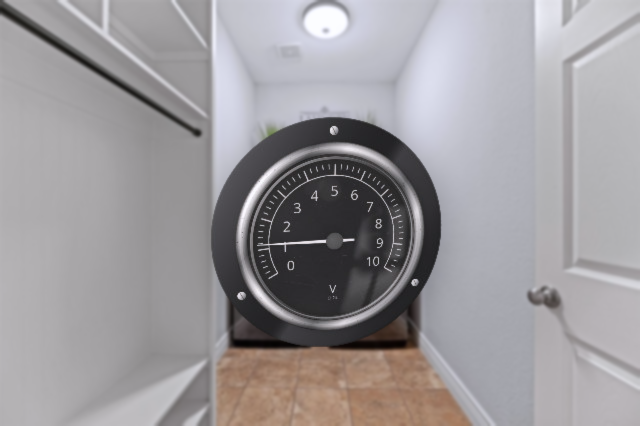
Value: value=1.2 unit=V
